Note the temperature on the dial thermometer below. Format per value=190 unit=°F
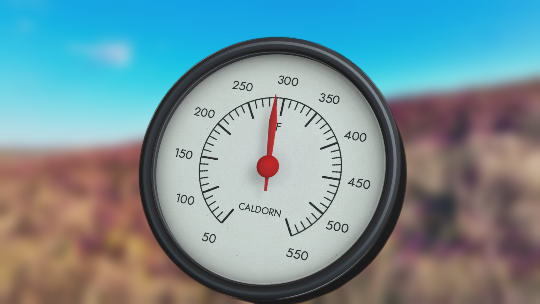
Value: value=290 unit=°F
